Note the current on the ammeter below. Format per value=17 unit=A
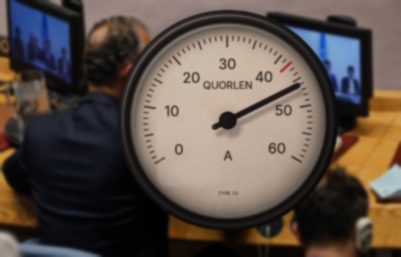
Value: value=46 unit=A
